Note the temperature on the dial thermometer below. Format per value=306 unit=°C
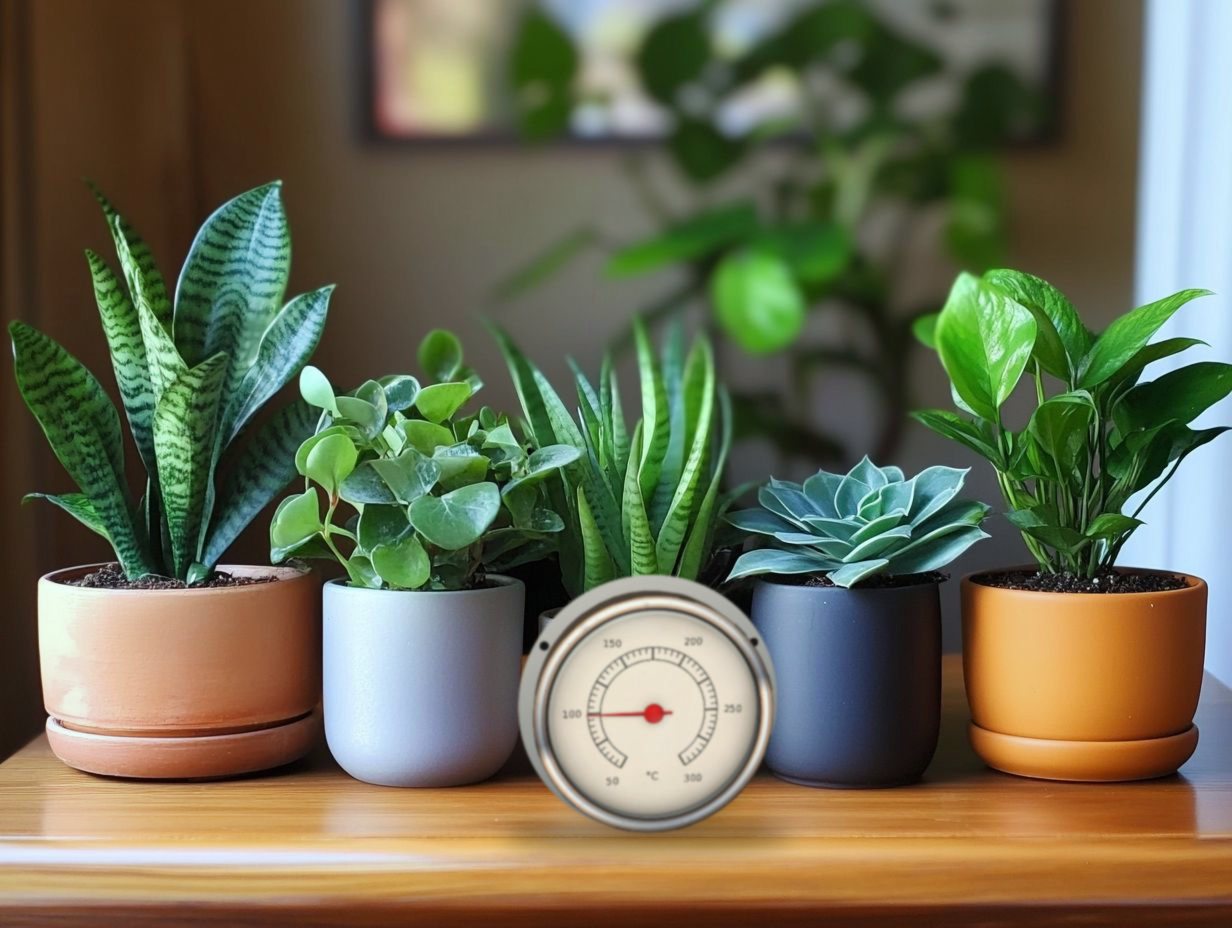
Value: value=100 unit=°C
